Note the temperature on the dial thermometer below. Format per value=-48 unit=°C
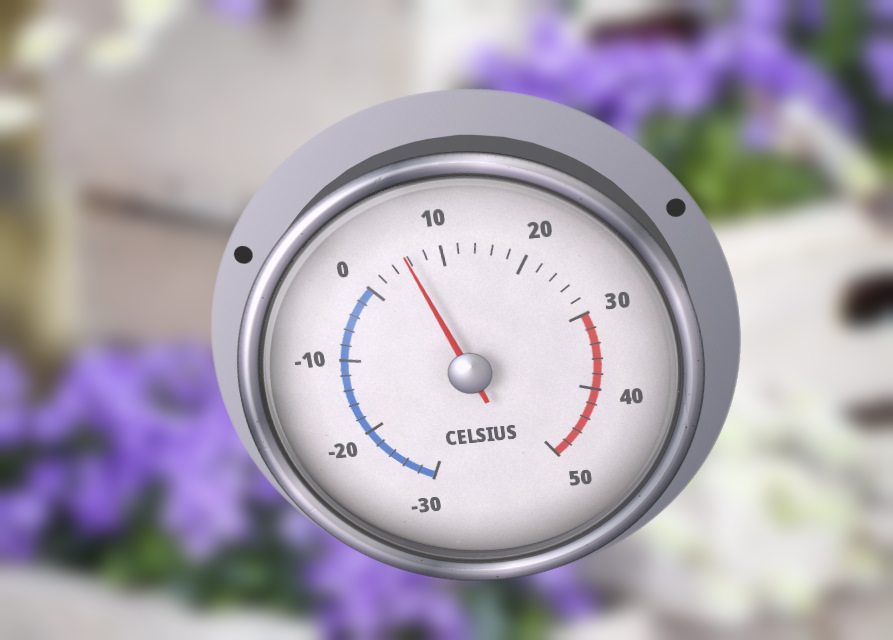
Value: value=6 unit=°C
